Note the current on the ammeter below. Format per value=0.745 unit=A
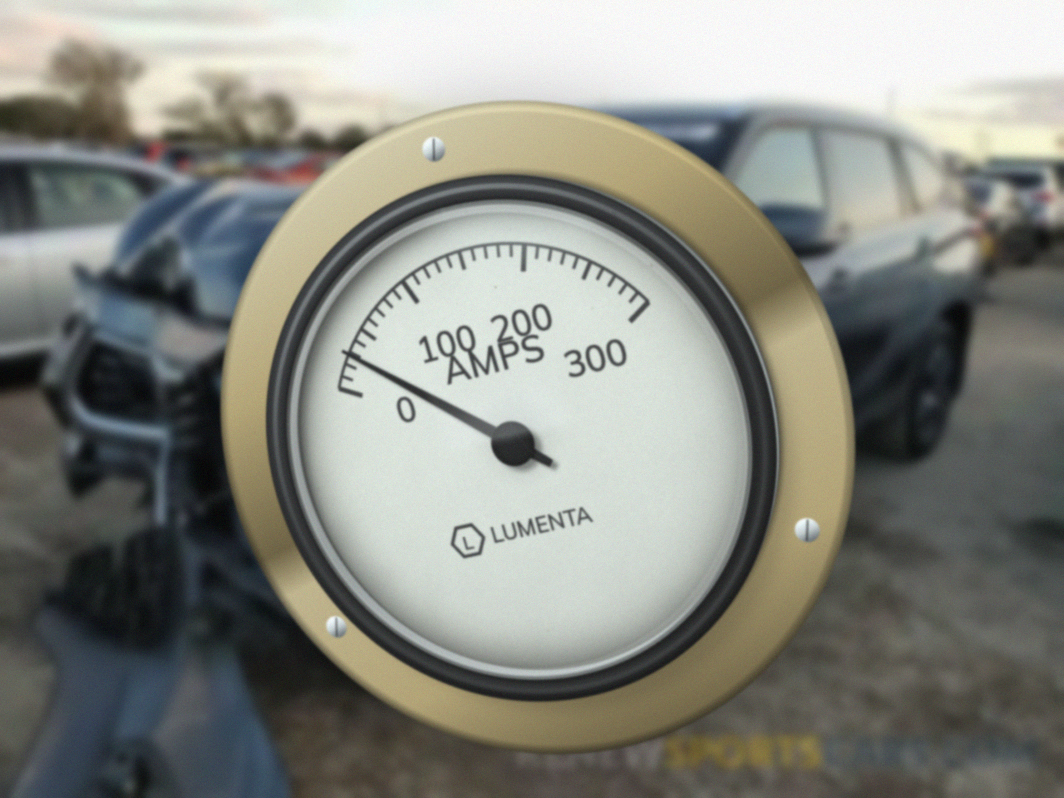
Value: value=30 unit=A
